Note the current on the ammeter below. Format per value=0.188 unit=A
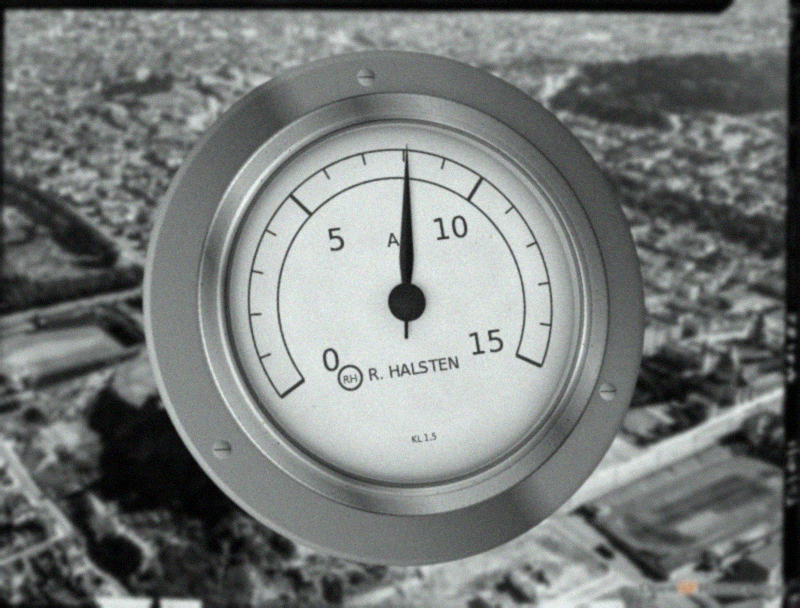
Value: value=8 unit=A
